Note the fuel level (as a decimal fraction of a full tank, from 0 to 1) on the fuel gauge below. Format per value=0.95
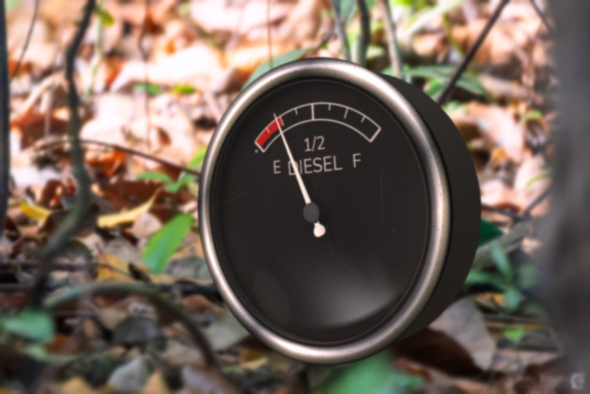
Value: value=0.25
